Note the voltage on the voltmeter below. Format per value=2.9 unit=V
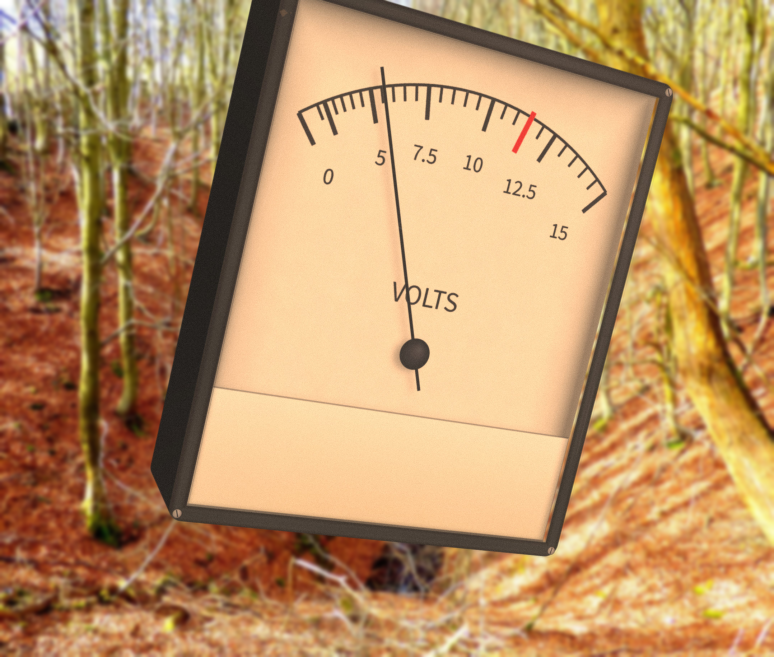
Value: value=5.5 unit=V
